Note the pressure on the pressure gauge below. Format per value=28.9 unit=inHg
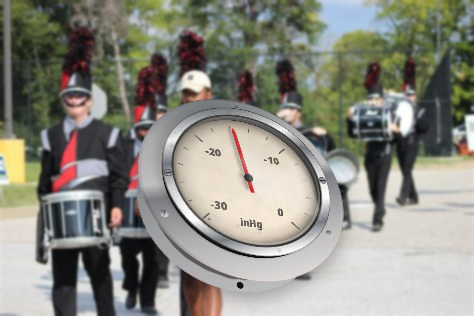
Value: value=-16 unit=inHg
